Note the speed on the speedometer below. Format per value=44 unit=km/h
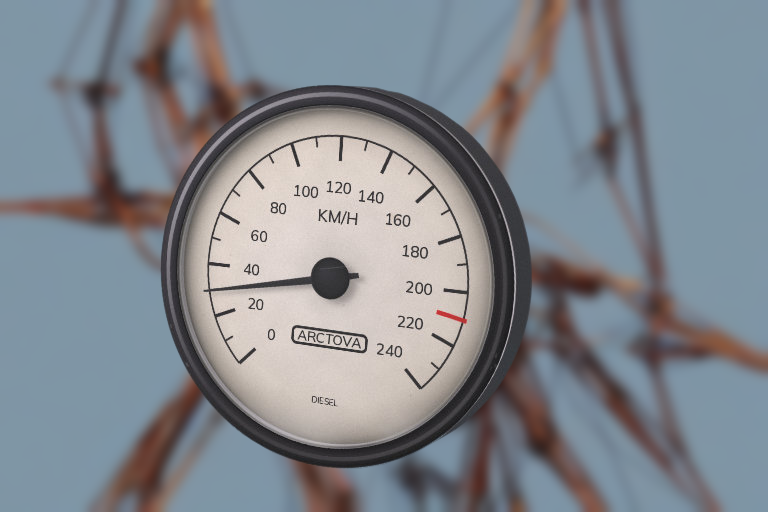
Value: value=30 unit=km/h
